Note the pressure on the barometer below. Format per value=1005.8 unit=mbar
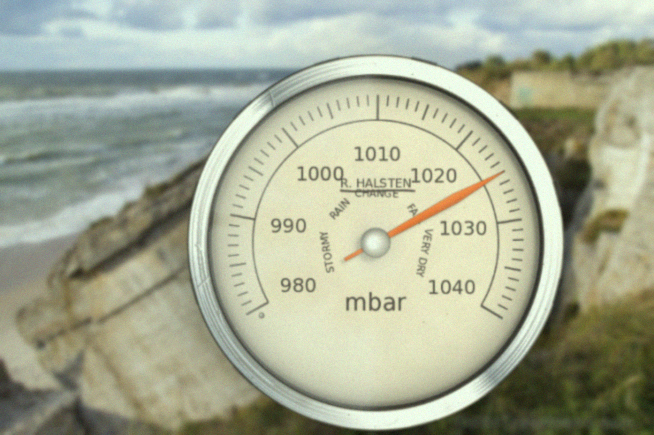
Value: value=1025 unit=mbar
